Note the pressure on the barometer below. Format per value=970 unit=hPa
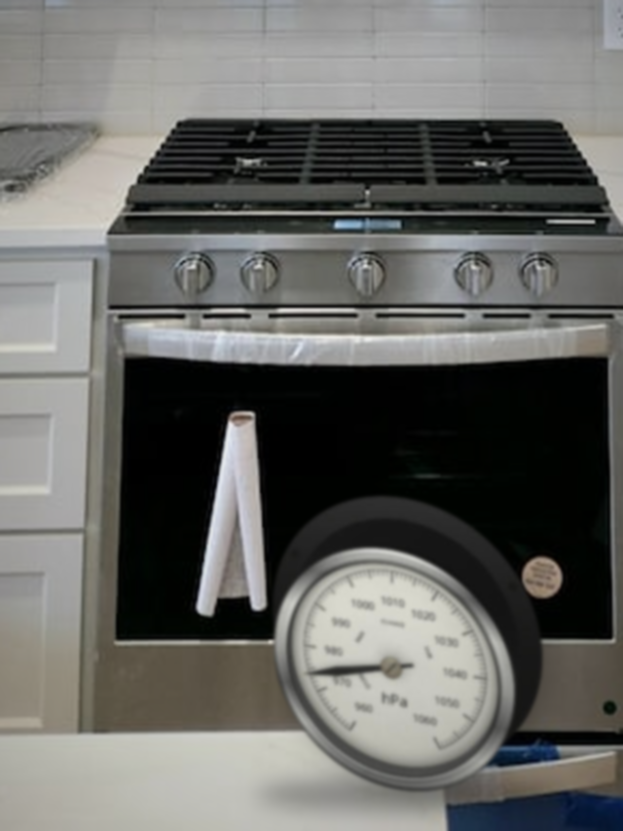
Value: value=975 unit=hPa
